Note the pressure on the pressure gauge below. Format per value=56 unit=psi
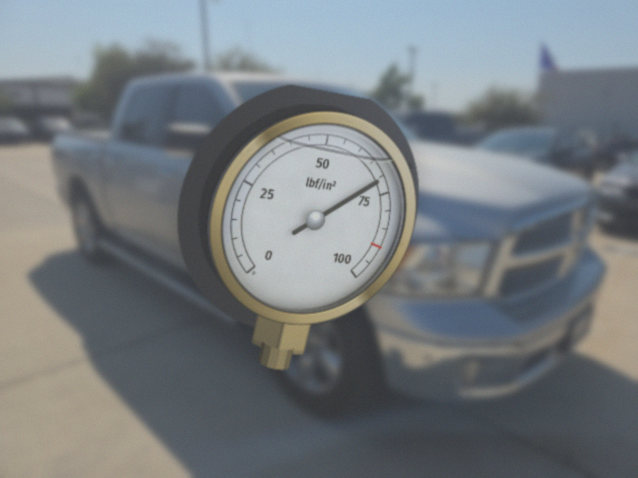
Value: value=70 unit=psi
